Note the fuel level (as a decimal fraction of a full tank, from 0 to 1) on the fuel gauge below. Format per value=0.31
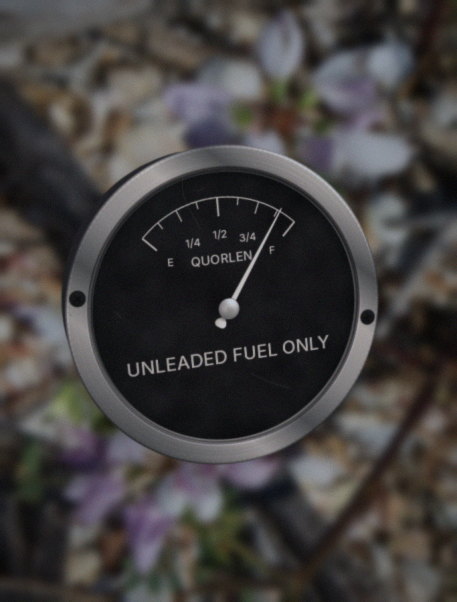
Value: value=0.875
